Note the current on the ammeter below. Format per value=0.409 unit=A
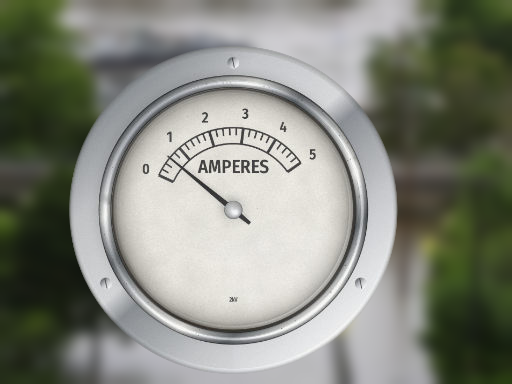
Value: value=0.6 unit=A
